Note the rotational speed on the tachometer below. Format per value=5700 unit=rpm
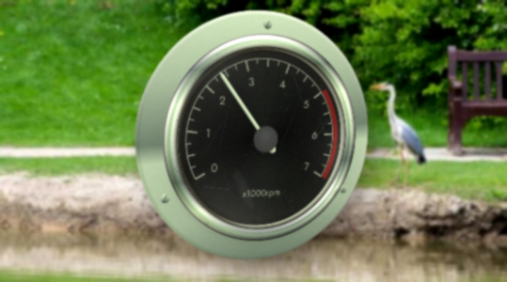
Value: value=2375 unit=rpm
